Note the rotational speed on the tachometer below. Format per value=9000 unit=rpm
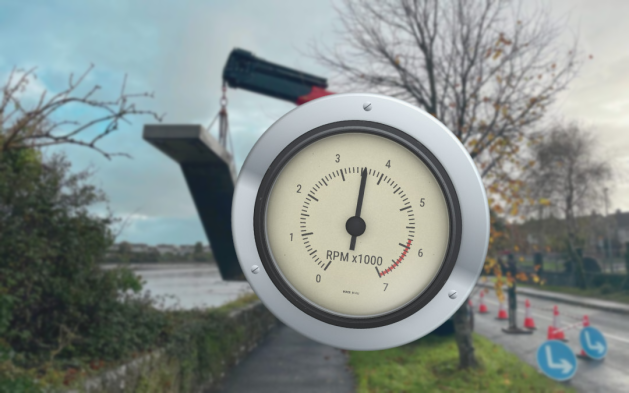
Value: value=3600 unit=rpm
